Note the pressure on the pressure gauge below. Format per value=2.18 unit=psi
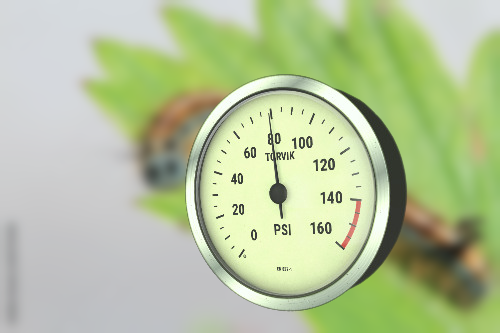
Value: value=80 unit=psi
